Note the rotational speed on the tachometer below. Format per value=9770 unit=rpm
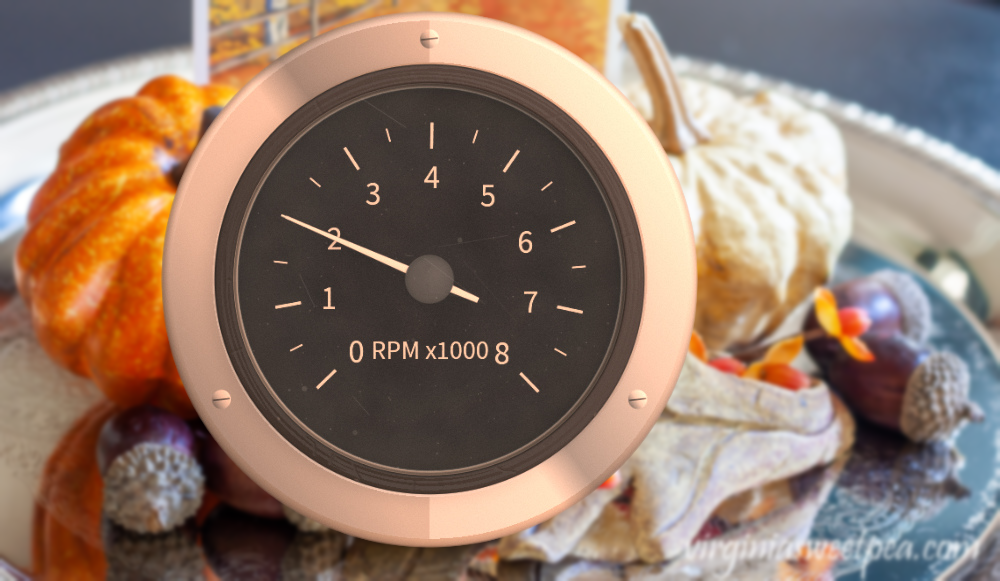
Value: value=2000 unit=rpm
